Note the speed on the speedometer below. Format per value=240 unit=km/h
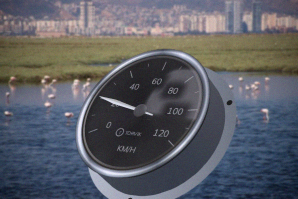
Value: value=20 unit=km/h
